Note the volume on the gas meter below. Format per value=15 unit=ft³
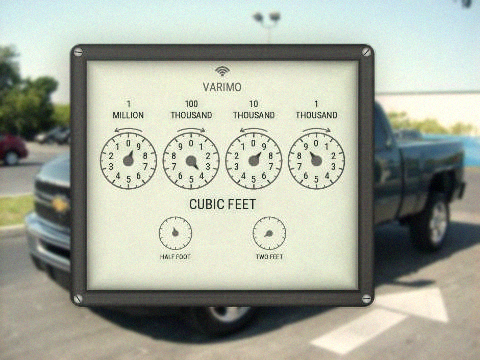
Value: value=938900 unit=ft³
